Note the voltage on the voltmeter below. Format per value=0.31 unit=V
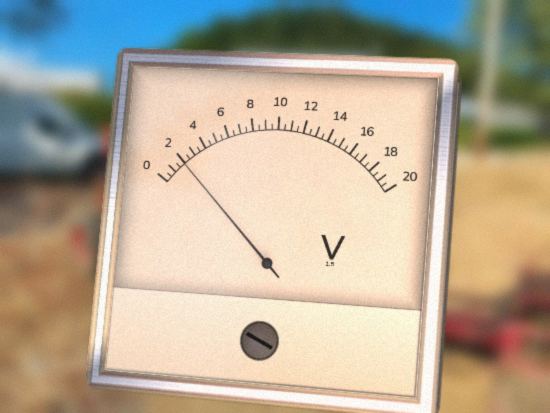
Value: value=2 unit=V
